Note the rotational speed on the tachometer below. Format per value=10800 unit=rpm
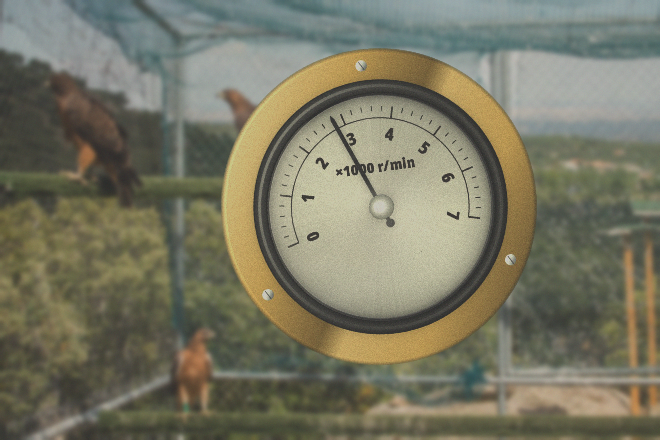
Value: value=2800 unit=rpm
